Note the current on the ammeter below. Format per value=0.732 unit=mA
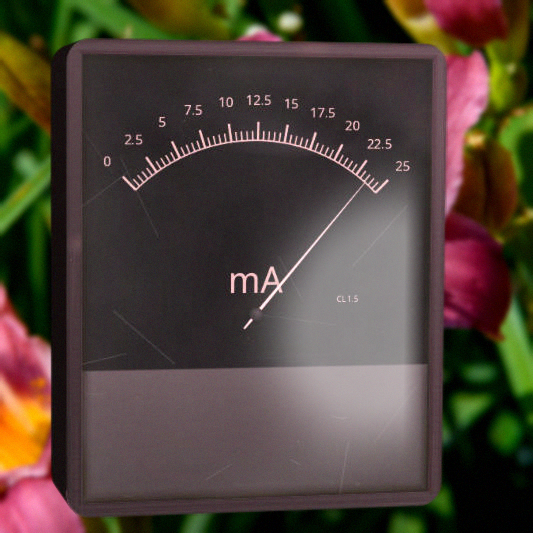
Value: value=23.5 unit=mA
